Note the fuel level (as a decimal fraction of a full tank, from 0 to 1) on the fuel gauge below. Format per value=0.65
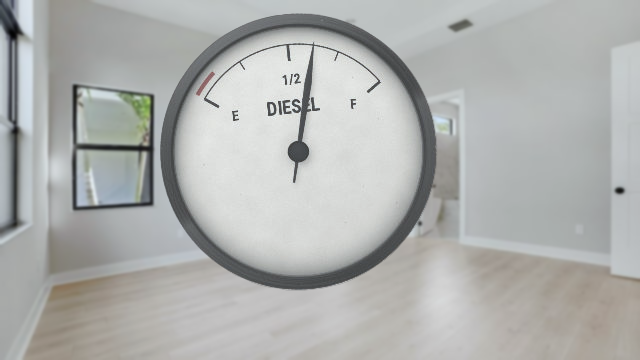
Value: value=0.625
